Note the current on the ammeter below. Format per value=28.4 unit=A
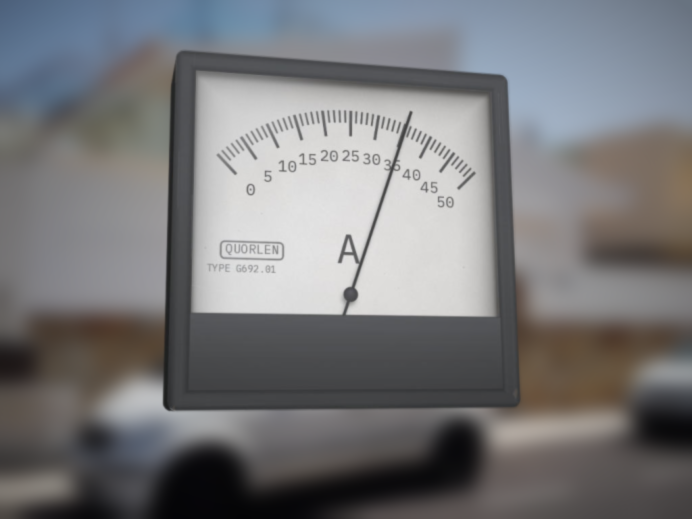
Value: value=35 unit=A
